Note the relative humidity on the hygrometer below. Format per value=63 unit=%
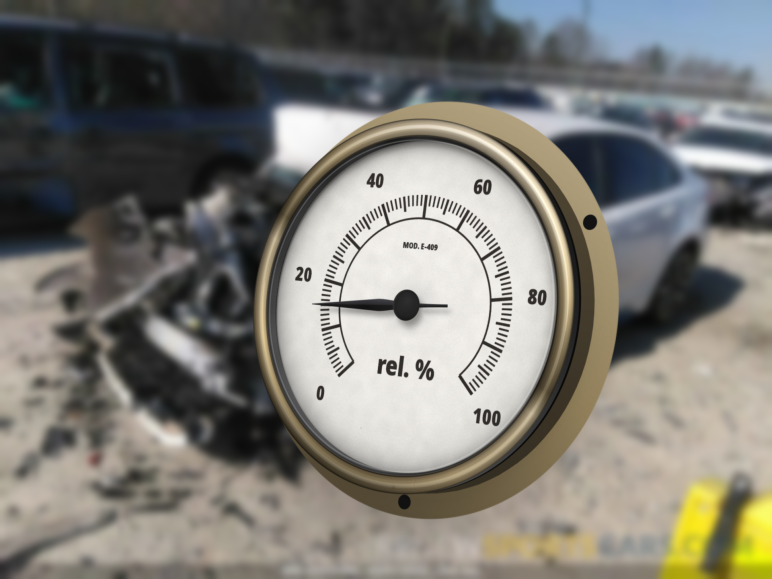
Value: value=15 unit=%
